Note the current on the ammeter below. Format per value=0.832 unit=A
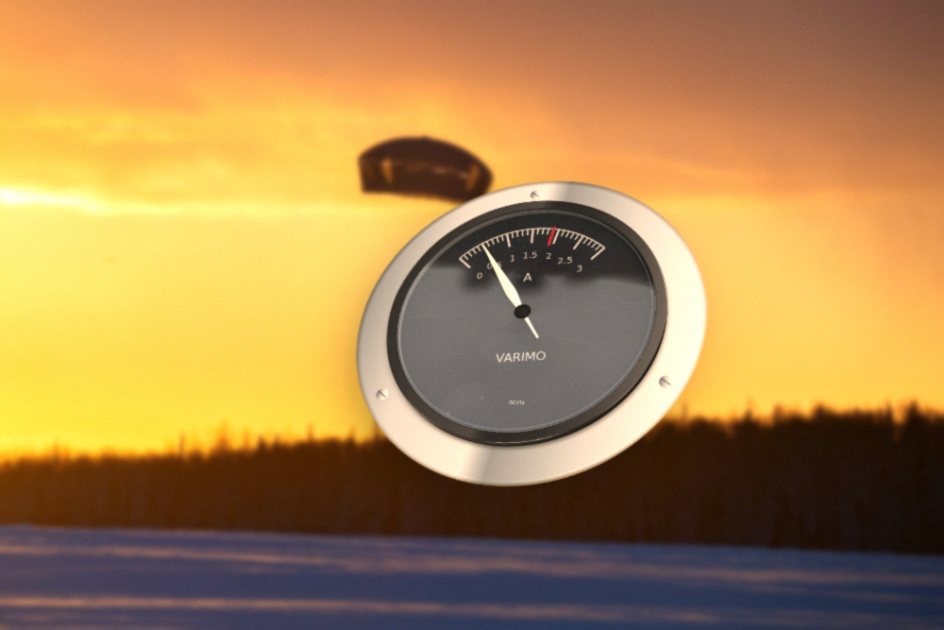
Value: value=0.5 unit=A
